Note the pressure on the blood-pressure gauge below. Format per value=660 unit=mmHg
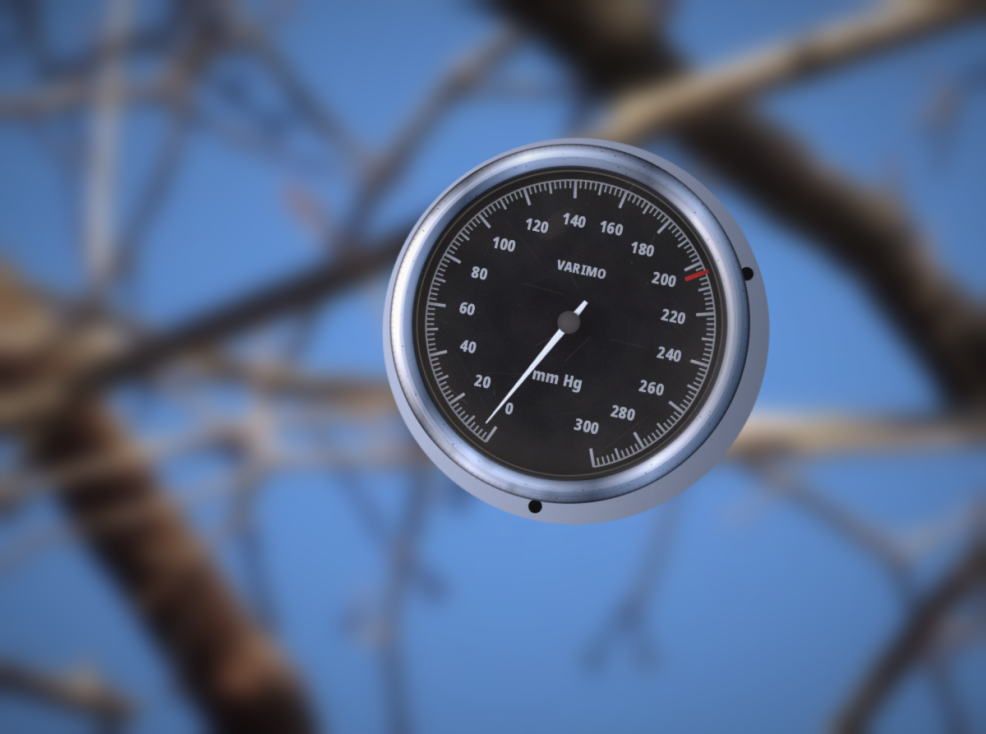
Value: value=4 unit=mmHg
